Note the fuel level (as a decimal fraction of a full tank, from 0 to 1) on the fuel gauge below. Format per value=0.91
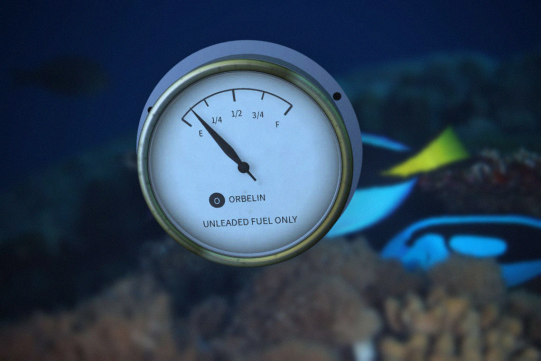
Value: value=0.125
